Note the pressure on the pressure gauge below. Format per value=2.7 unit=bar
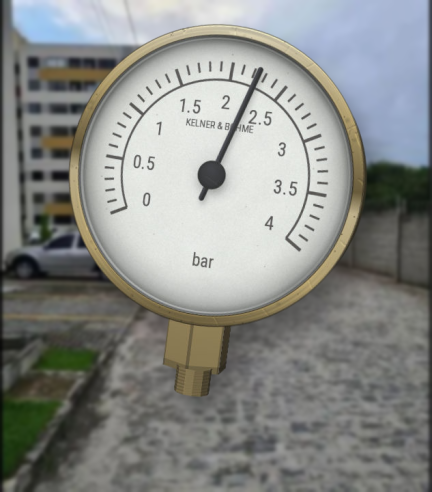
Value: value=2.25 unit=bar
